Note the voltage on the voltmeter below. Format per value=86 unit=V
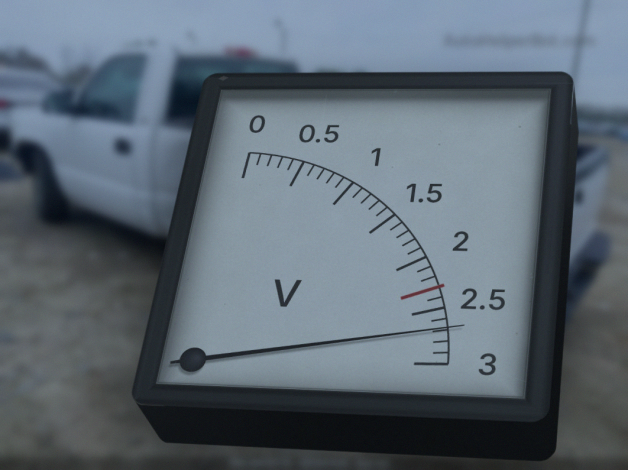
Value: value=2.7 unit=V
